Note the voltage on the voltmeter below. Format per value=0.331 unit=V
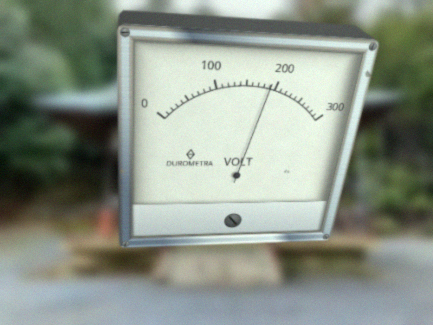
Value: value=190 unit=V
